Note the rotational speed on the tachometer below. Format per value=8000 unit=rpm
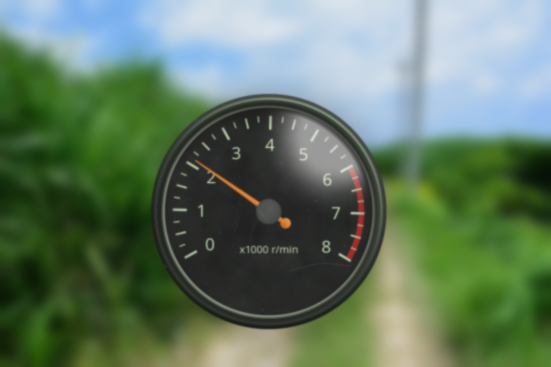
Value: value=2125 unit=rpm
